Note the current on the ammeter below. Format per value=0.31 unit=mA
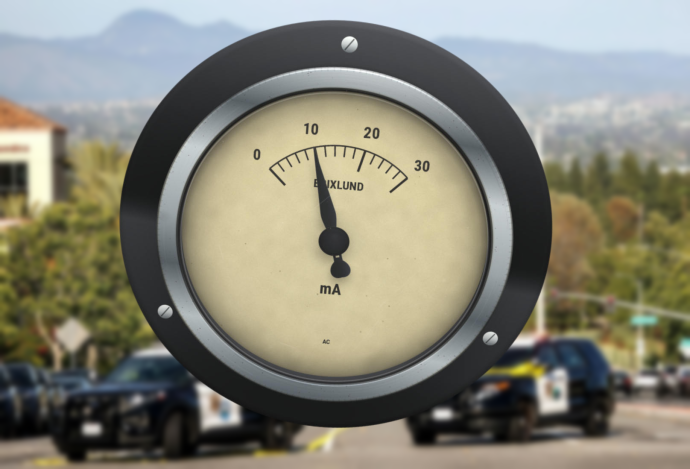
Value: value=10 unit=mA
